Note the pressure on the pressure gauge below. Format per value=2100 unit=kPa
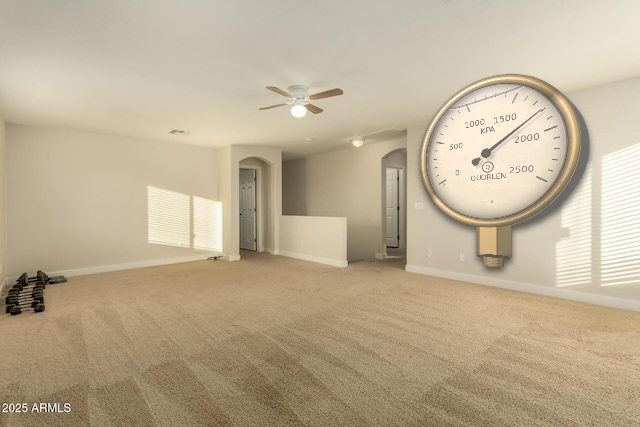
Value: value=1800 unit=kPa
